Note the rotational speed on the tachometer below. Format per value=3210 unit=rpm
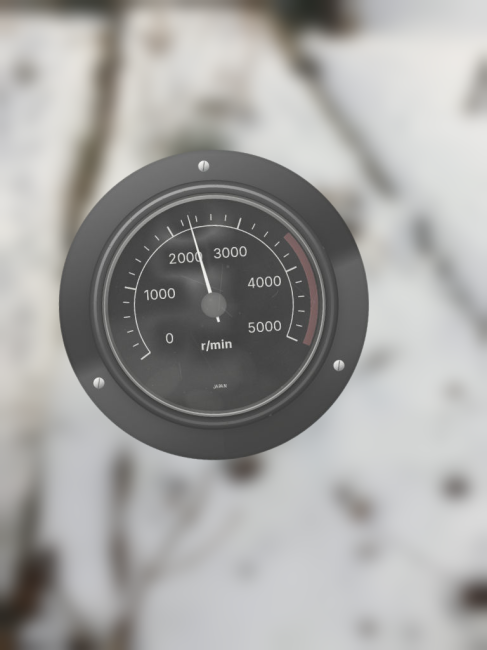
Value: value=2300 unit=rpm
